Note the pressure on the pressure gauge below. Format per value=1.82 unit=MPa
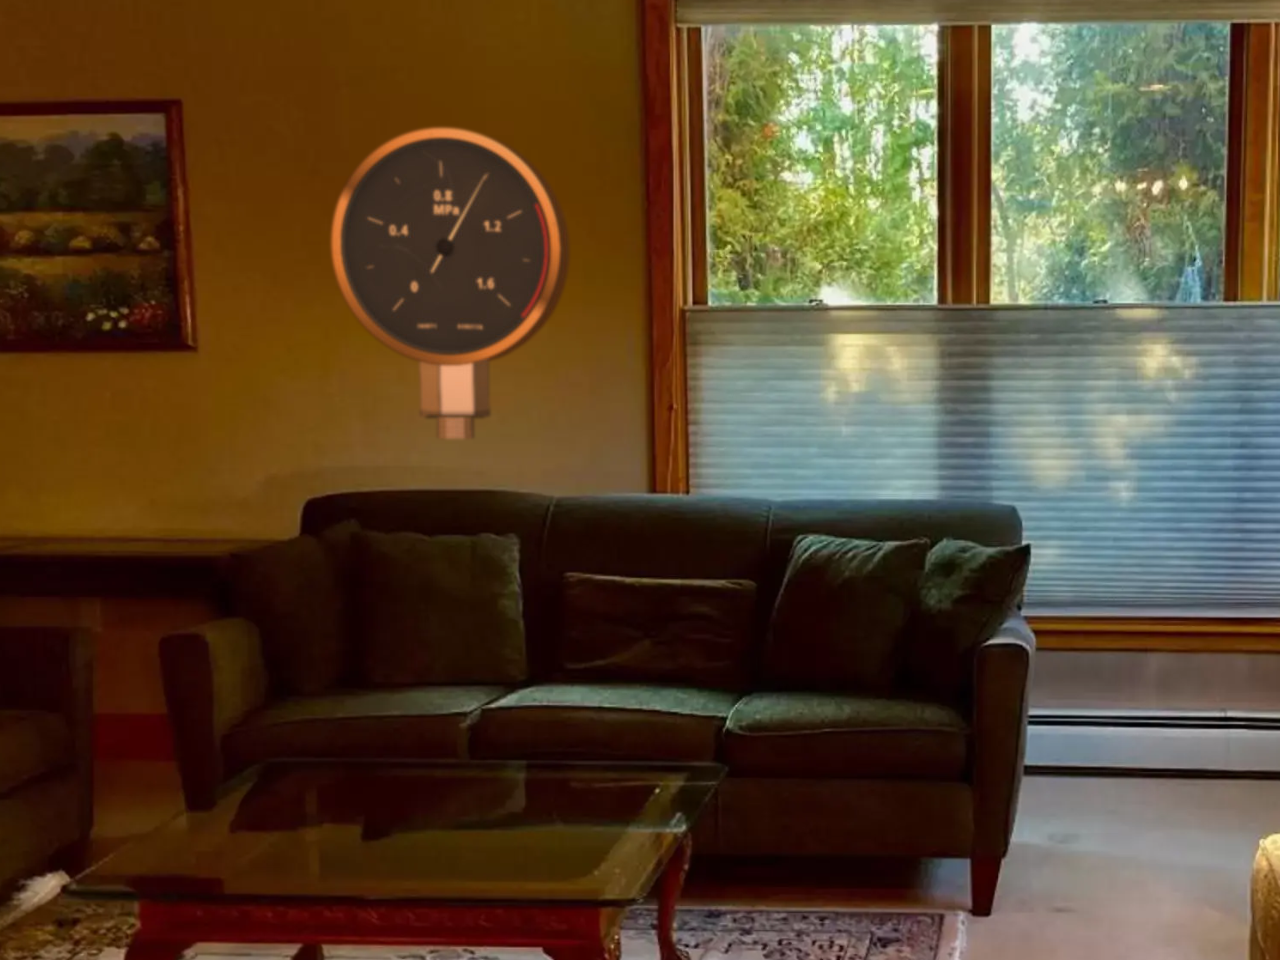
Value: value=1 unit=MPa
